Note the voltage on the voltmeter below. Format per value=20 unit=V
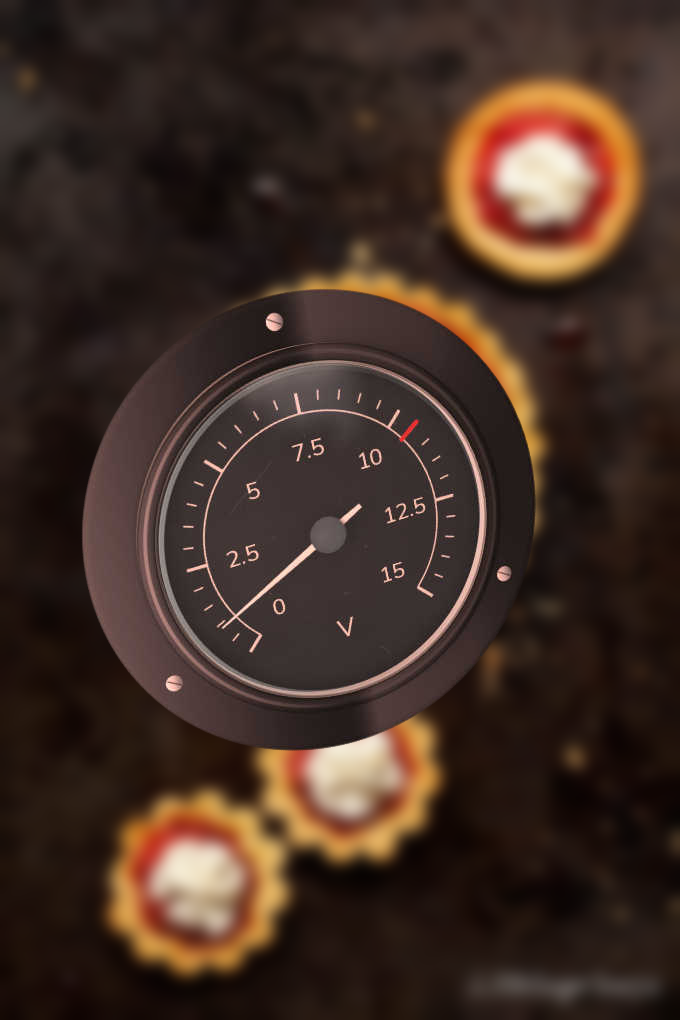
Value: value=1 unit=V
